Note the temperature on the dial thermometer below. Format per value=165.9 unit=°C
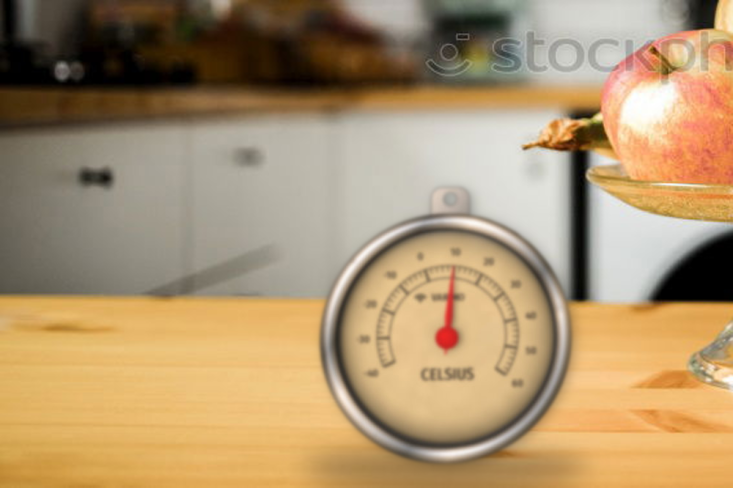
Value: value=10 unit=°C
